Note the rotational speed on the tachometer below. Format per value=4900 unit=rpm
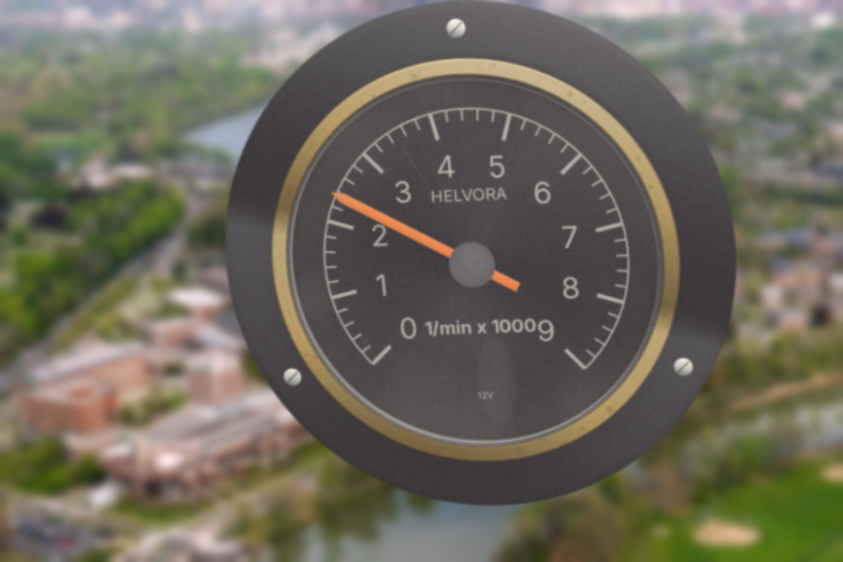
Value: value=2400 unit=rpm
